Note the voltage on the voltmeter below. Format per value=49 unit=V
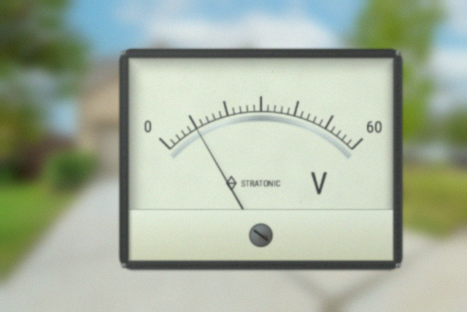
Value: value=10 unit=V
